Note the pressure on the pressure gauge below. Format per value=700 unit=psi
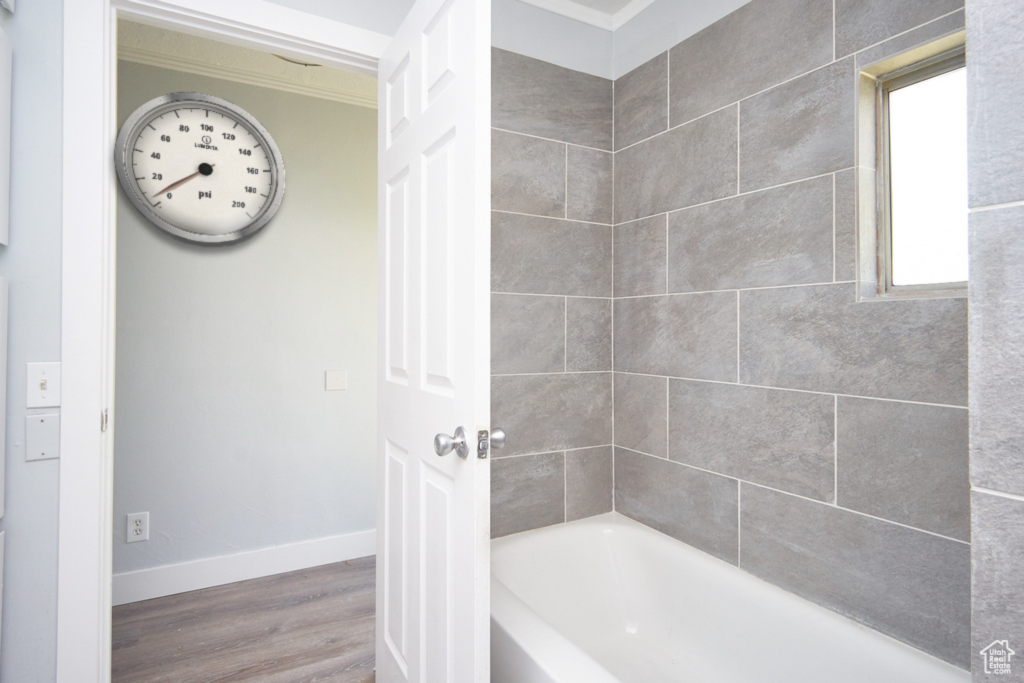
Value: value=5 unit=psi
